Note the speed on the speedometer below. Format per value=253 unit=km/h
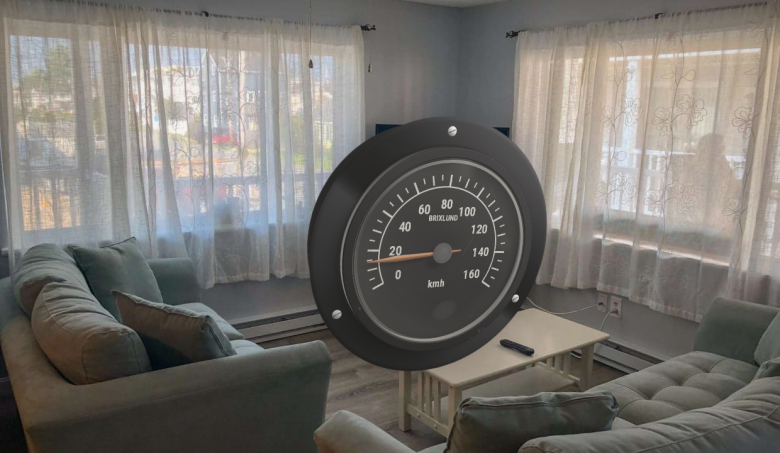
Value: value=15 unit=km/h
